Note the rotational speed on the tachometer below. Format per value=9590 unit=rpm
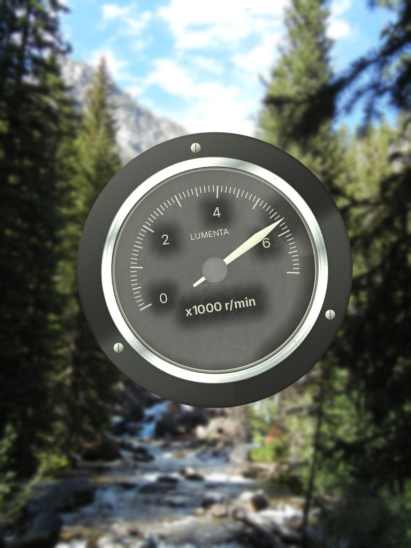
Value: value=5700 unit=rpm
